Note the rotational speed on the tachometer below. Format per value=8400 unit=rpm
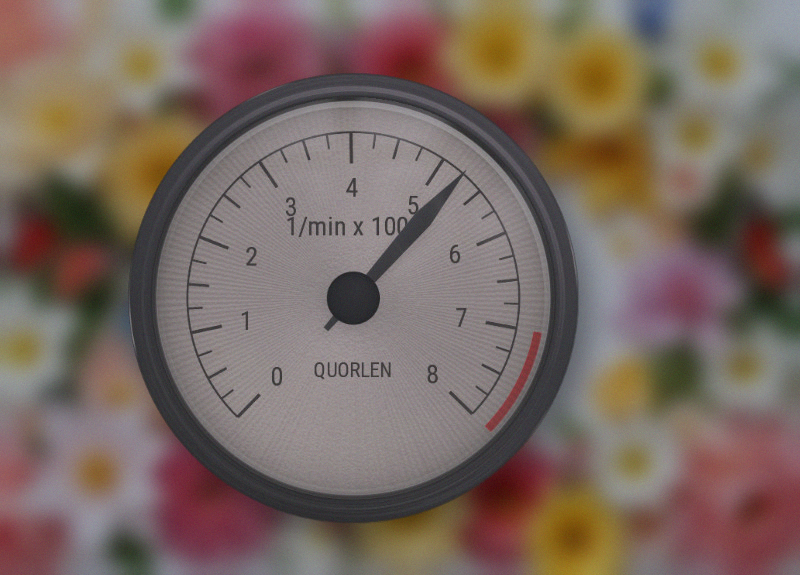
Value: value=5250 unit=rpm
